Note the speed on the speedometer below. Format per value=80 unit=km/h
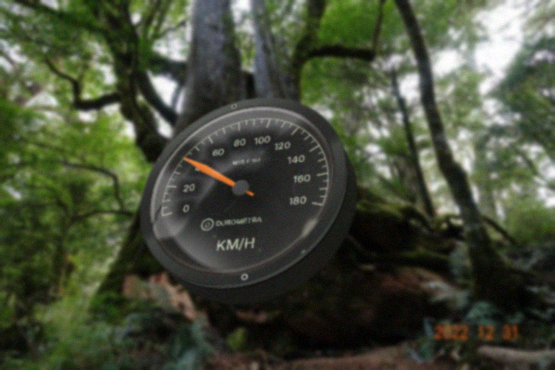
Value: value=40 unit=km/h
